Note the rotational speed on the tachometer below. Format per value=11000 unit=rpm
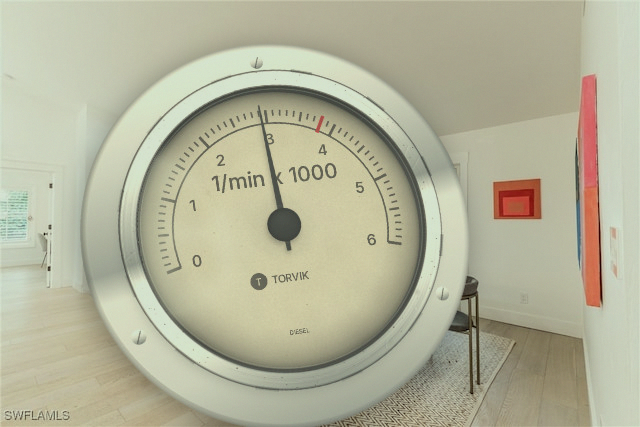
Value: value=2900 unit=rpm
